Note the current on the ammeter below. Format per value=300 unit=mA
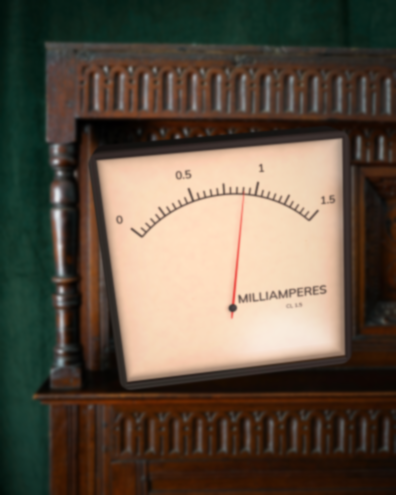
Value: value=0.9 unit=mA
